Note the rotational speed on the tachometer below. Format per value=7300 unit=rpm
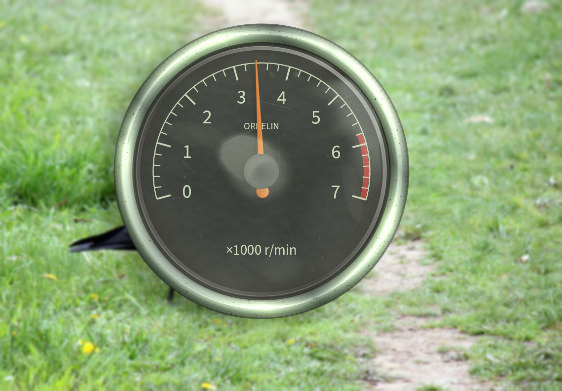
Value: value=3400 unit=rpm
